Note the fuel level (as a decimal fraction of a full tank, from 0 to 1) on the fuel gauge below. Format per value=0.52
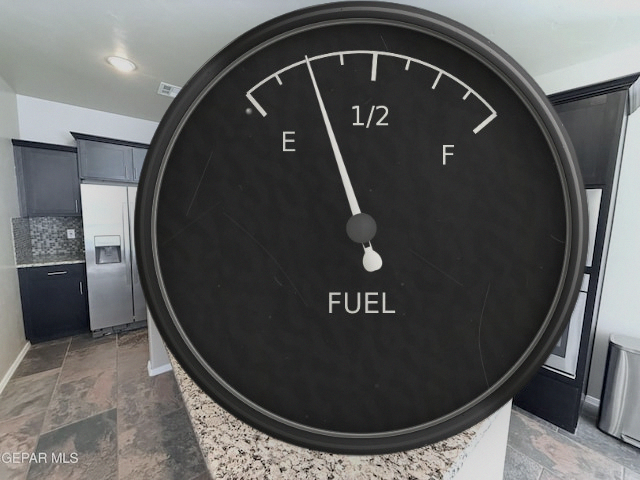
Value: value=0.25
